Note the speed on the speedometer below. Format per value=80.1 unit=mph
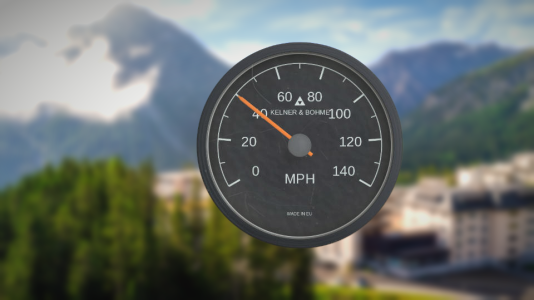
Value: value=40 unit=mph
